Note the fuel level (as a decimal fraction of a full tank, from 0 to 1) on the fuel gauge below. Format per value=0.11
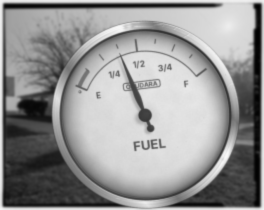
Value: value=0.375
